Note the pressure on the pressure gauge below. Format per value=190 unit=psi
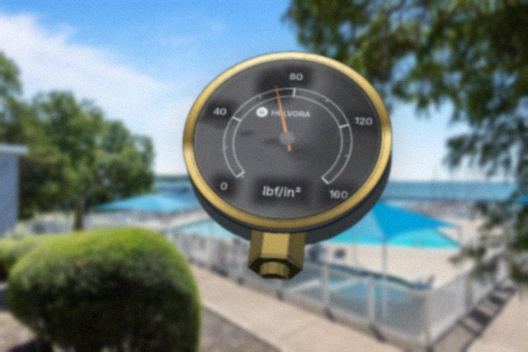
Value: value=70 unit=psi
